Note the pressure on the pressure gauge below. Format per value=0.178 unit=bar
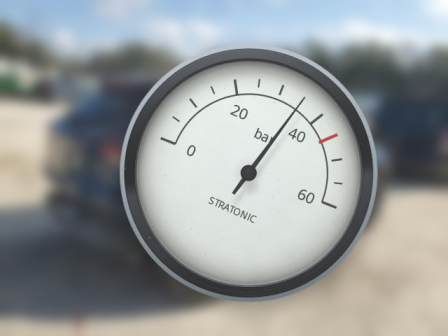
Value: value=35 unit=bar
